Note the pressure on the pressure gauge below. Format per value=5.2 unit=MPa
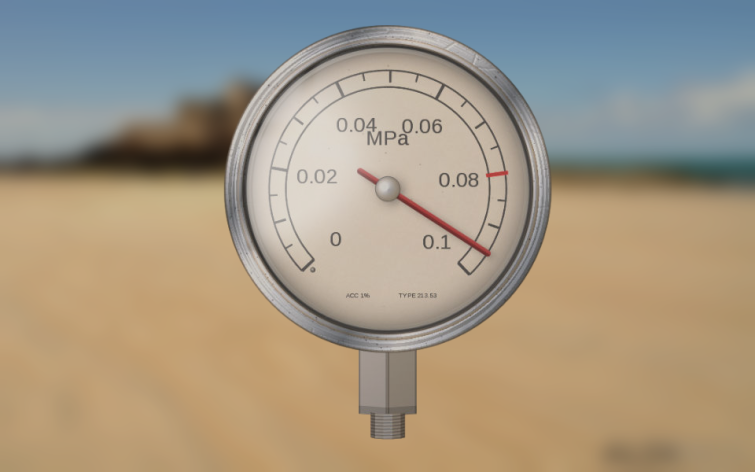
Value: value=0.095 unit=MPa
